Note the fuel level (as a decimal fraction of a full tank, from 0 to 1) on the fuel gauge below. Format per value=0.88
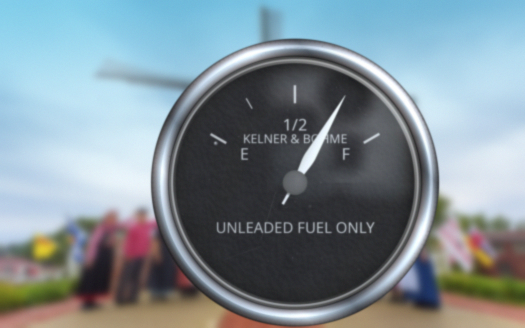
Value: value=0.75
